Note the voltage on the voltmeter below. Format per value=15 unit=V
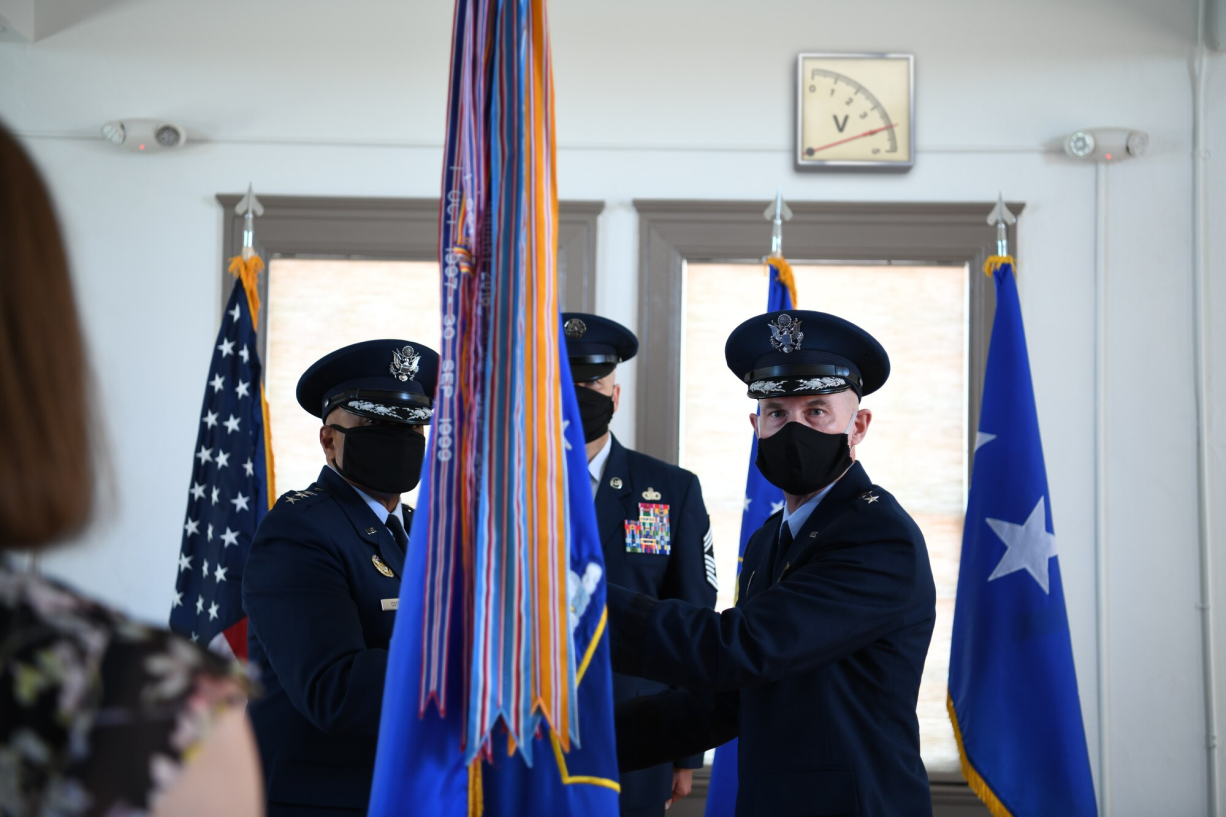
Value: value=4 unit=V
